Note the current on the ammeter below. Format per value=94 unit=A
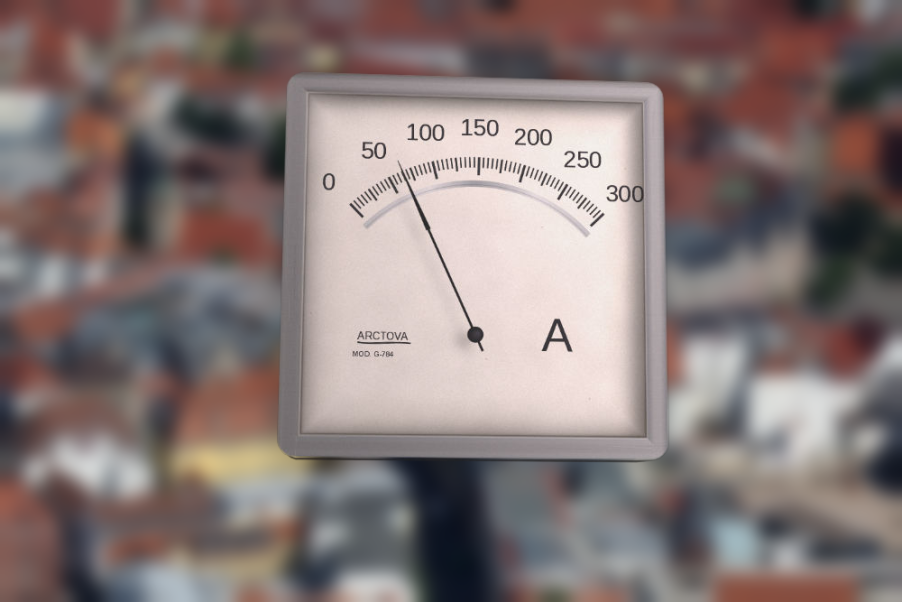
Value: value=65 unit=A
